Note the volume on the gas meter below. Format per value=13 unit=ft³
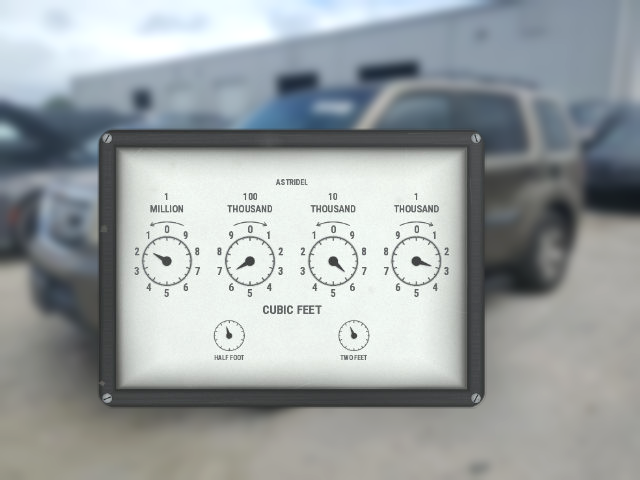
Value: value=166300 unit=ft³
